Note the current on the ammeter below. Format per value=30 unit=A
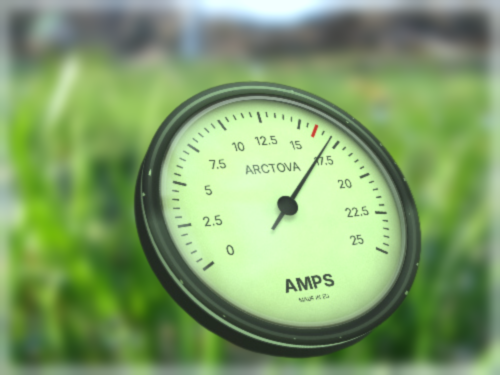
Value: value=17 unit=A
